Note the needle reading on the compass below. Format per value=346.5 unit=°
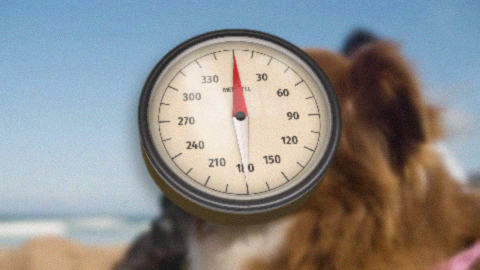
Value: value=0 unit=°
